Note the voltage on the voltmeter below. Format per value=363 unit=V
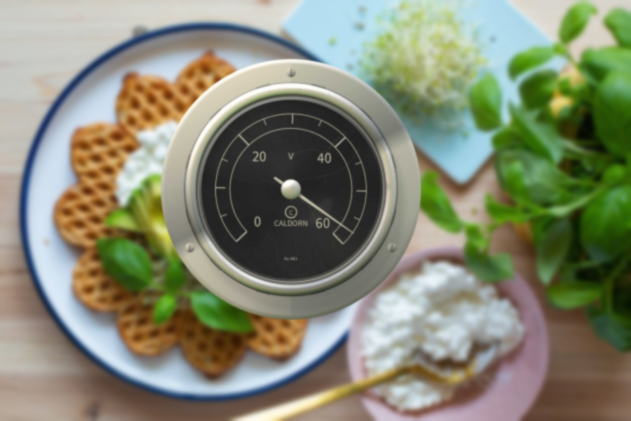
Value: value=57.5 unit=V
